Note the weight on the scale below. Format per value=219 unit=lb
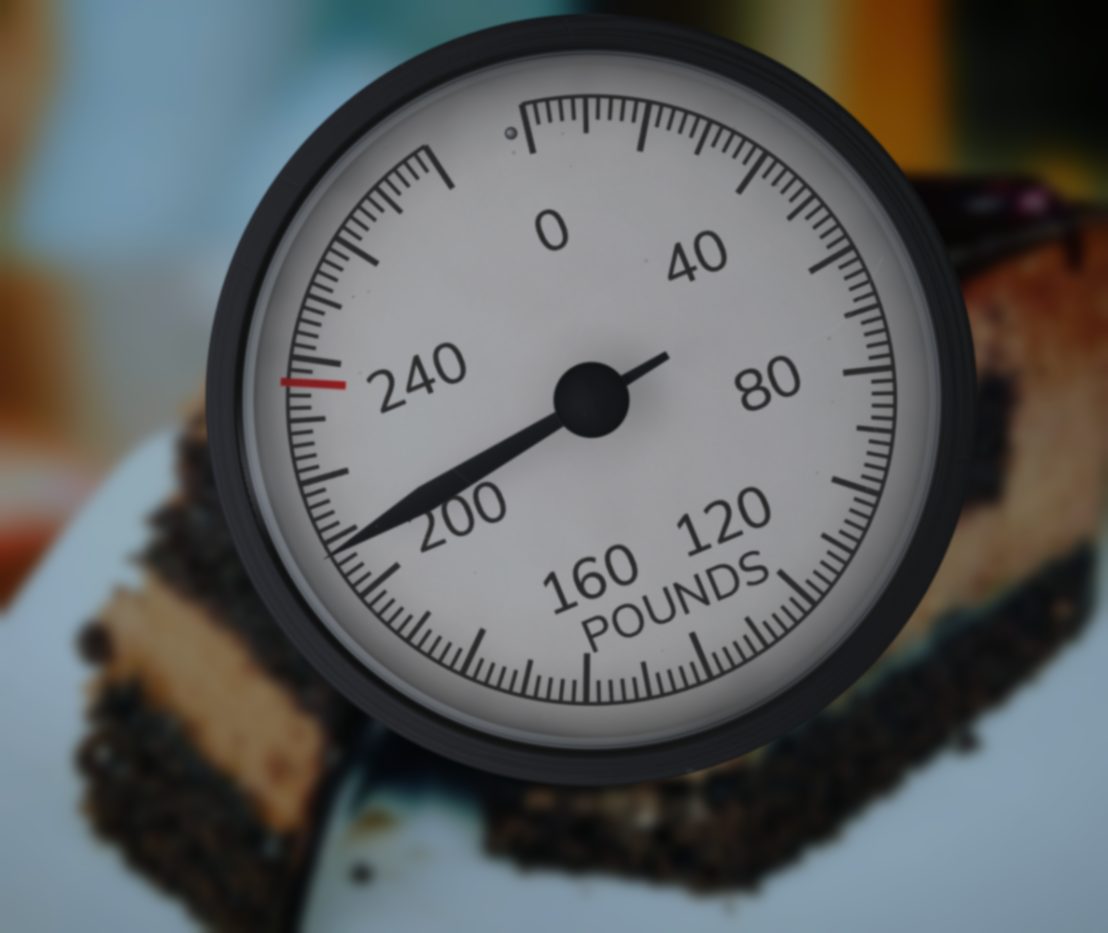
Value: value=208 unit=lb
